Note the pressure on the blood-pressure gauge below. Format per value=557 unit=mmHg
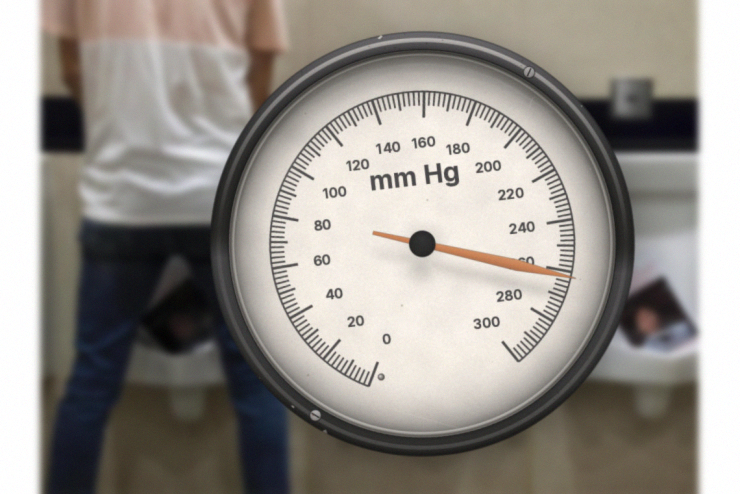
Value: value=262 unit=mmHg
